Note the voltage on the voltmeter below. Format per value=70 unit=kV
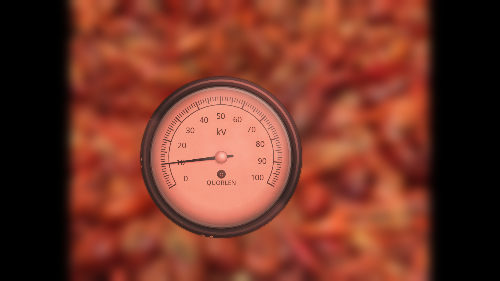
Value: value=10 unit=kV
